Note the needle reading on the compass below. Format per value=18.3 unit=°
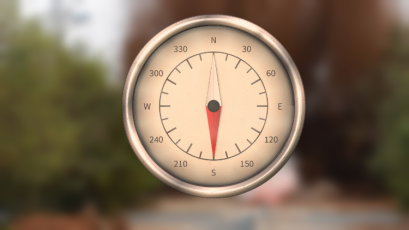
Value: value=180 unit=°
